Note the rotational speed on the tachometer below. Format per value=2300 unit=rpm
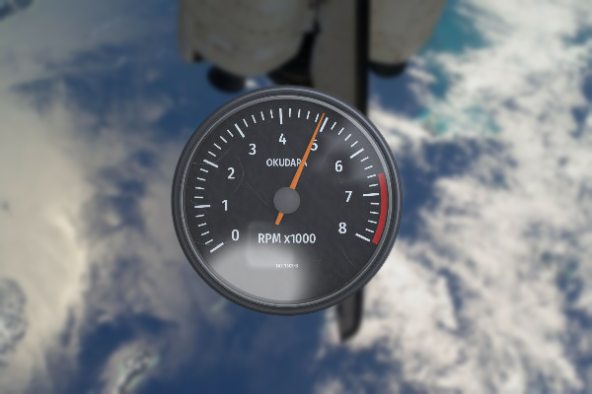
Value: value=4900 unit=rpm
